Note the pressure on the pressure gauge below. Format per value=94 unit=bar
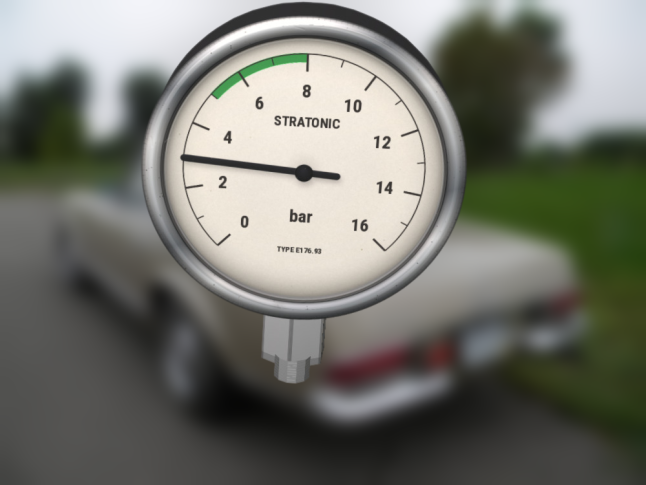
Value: value=3 unit=bar
